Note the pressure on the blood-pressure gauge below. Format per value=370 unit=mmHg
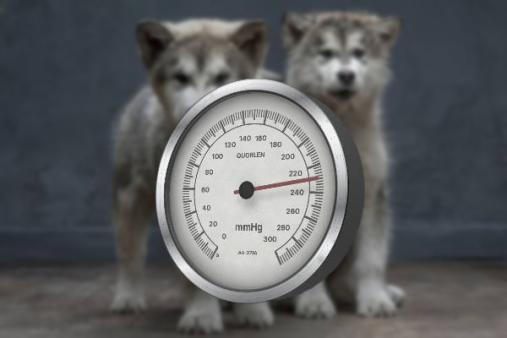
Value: value=230 unit=mmHg
